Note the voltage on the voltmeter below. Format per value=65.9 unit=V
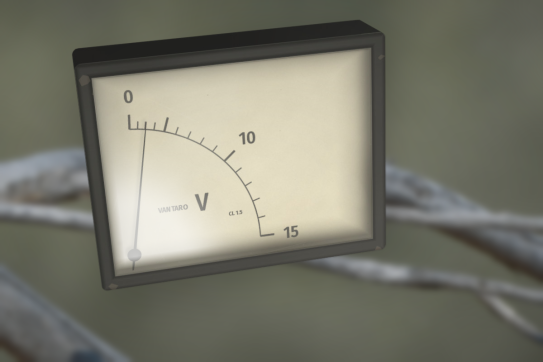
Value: value=3 unit=V
